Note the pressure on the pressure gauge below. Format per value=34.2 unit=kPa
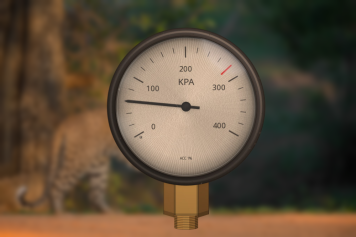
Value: value=60 unit=kPa
